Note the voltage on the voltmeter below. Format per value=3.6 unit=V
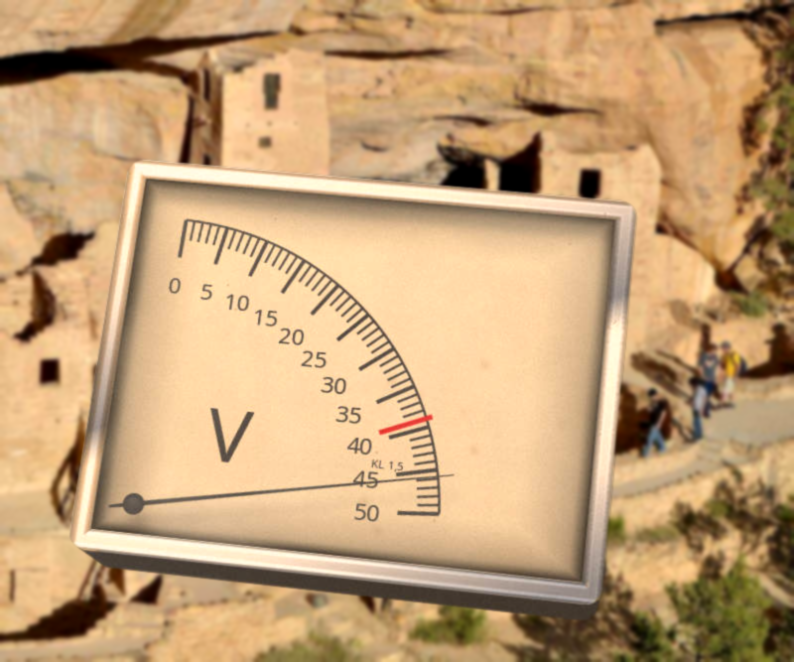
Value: value=46 unit=V
